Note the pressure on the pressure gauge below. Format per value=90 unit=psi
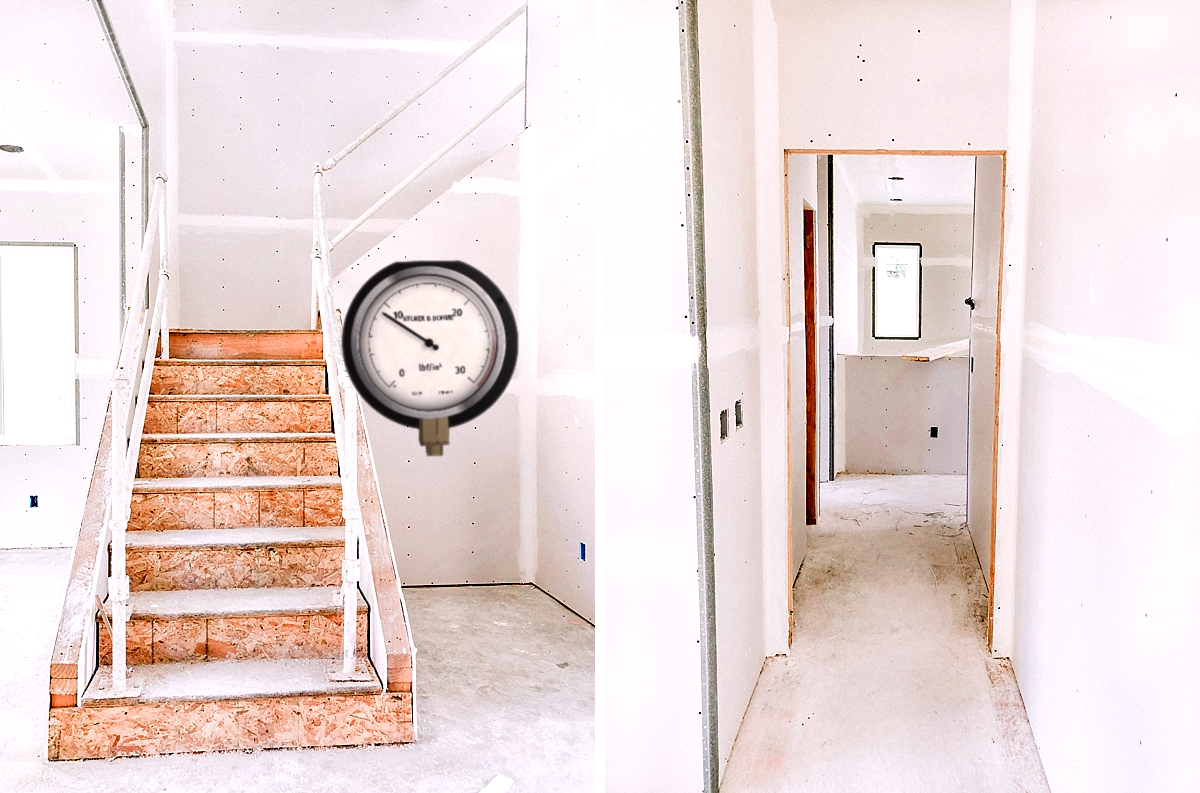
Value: value=9 unit=psi
